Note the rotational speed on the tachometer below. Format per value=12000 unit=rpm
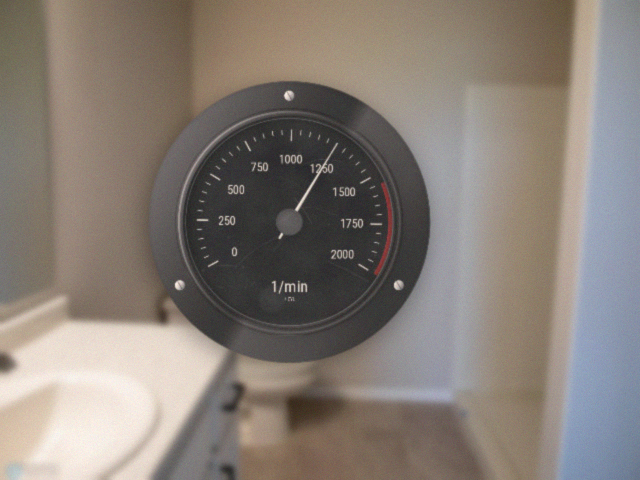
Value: value=1250 unit=rpm
